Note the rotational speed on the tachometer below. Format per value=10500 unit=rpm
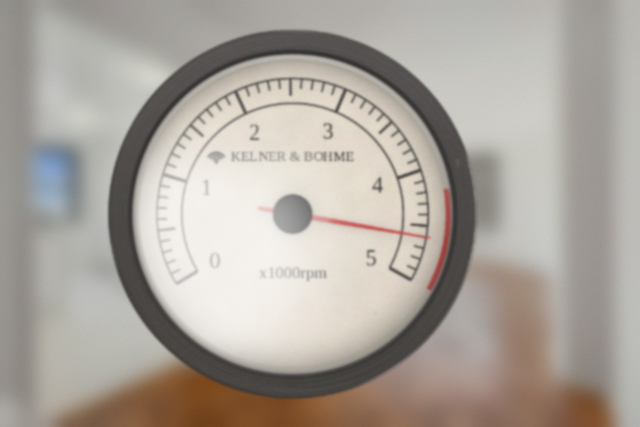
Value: value=4600 unit=rpm
